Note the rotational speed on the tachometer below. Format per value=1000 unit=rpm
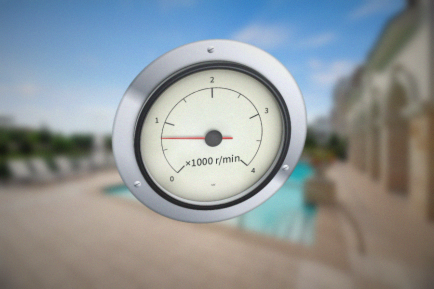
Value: value=750 unit=rpm
